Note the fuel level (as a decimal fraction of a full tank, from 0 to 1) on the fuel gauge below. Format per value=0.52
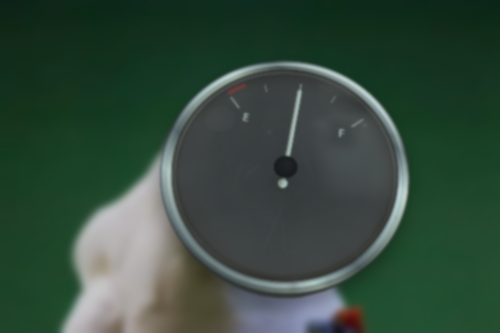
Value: value=0.5
